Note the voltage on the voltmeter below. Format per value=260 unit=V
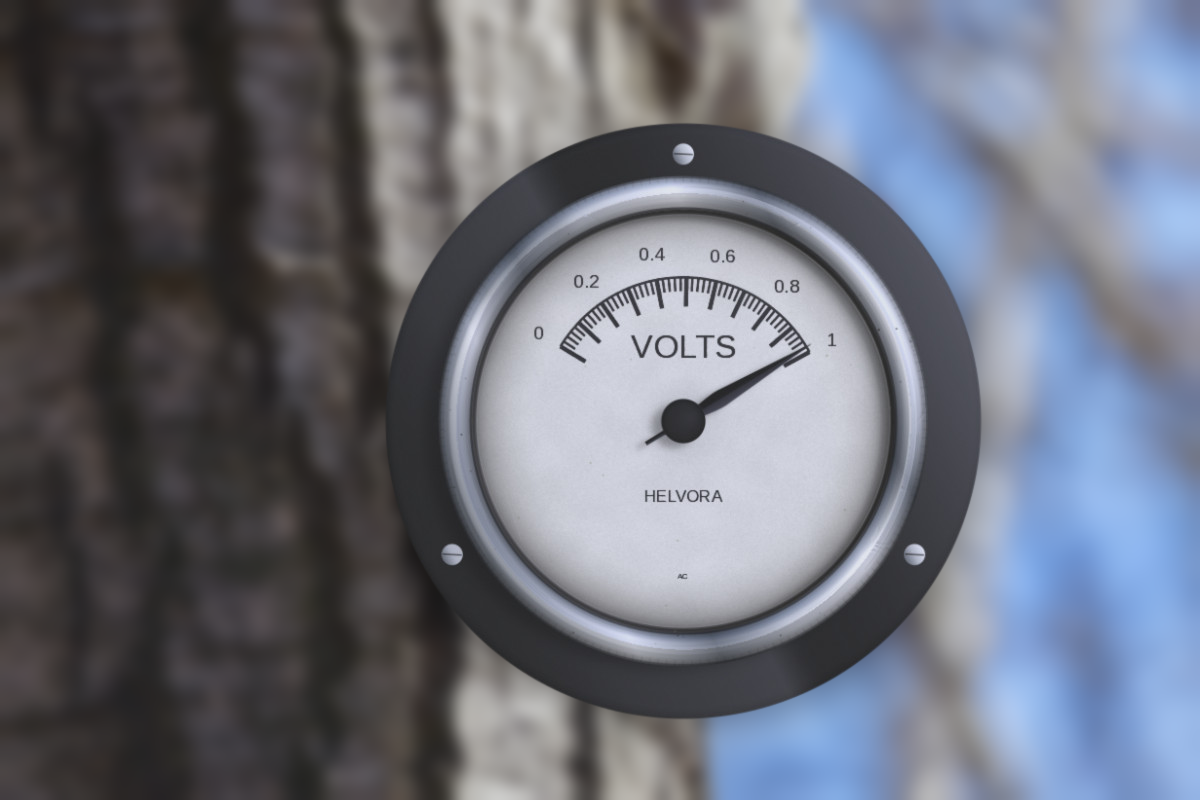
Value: value=0.98 unit=V
